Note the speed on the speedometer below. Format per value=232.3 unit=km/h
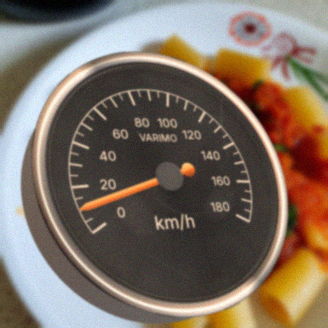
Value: value=10 unit=km/h
